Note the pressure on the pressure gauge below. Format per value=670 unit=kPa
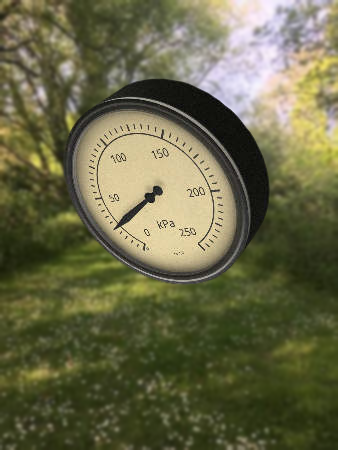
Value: value=25 unit=kPa
